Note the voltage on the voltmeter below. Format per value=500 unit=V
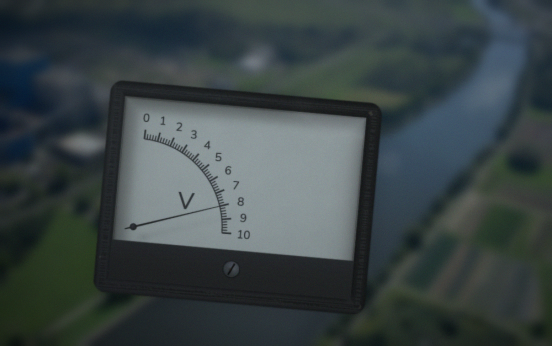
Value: value=8 unit=V
